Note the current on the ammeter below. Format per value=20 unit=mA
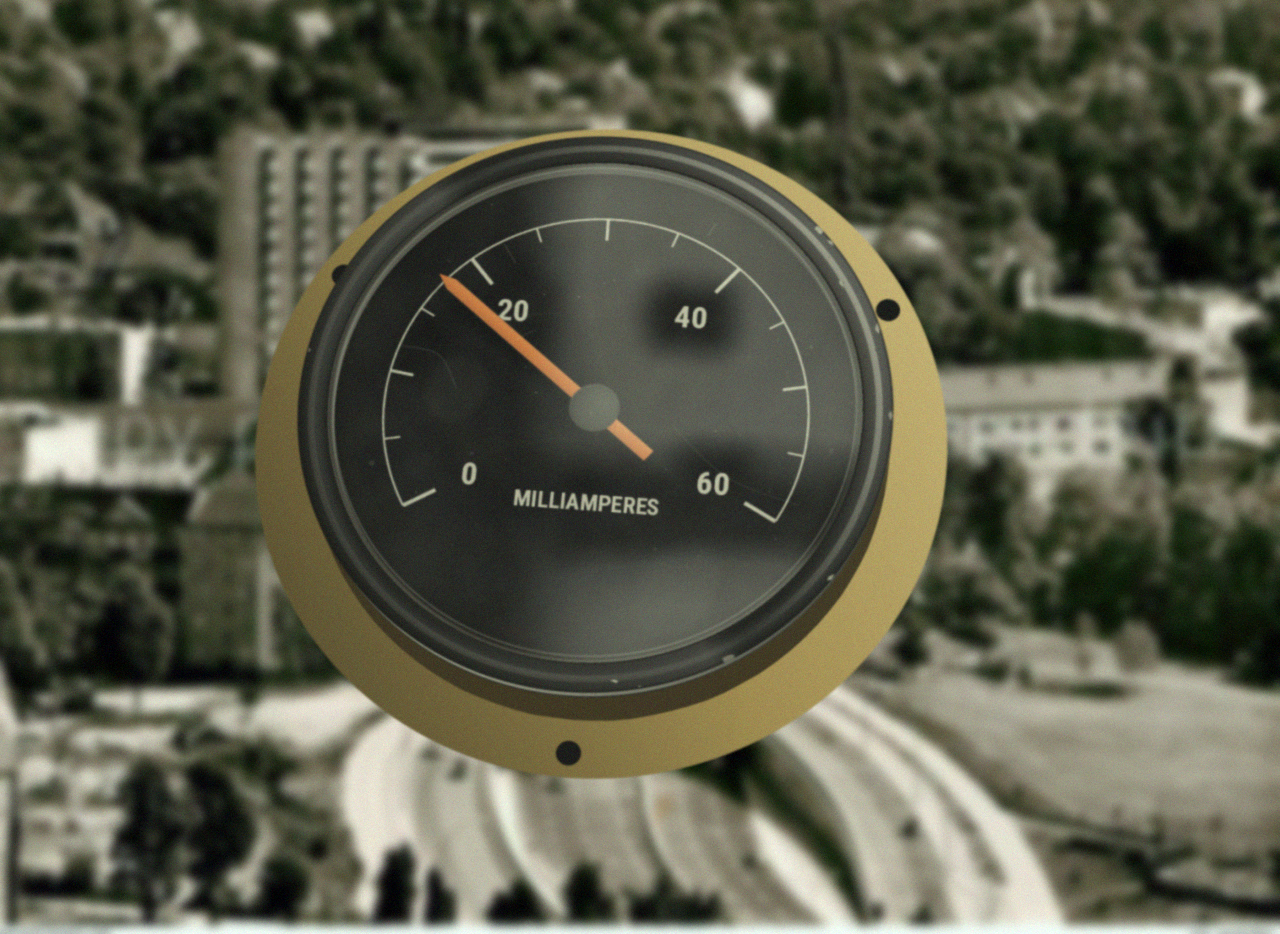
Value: value=17.5 unit=mA
